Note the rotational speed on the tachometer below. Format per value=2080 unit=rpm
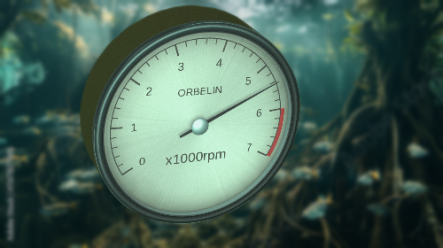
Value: value=5400 unit=rpm
